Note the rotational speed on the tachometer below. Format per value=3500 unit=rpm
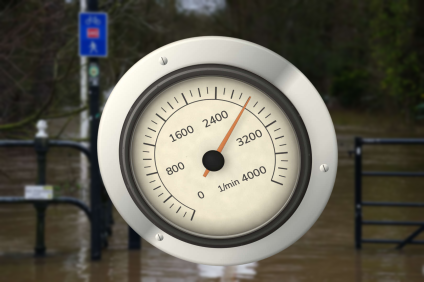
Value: value=2800 unit=rpm
